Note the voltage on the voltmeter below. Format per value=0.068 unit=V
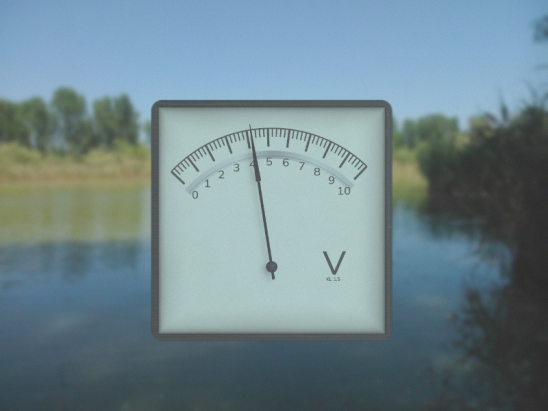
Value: value=4.2 unit=V
